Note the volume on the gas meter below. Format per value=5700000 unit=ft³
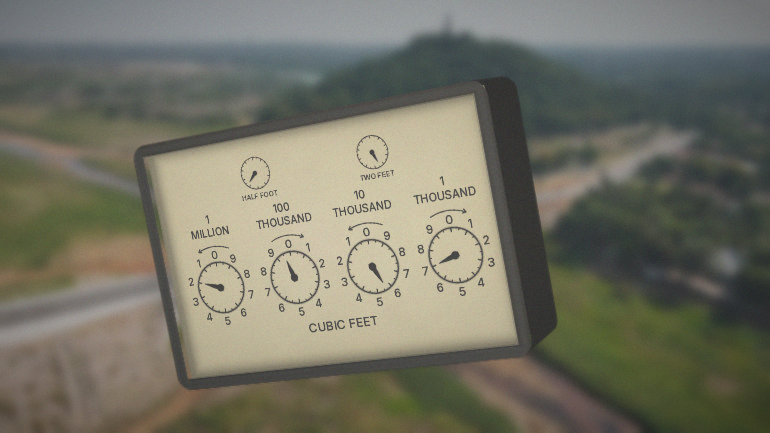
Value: value=195700 unit=ft³
